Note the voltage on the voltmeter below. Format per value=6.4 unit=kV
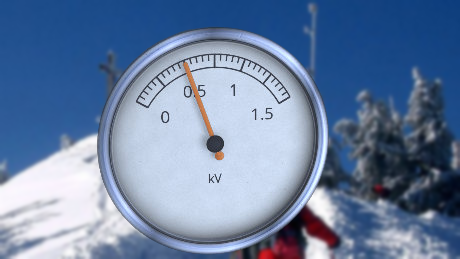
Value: value=0.5 unit=kV
